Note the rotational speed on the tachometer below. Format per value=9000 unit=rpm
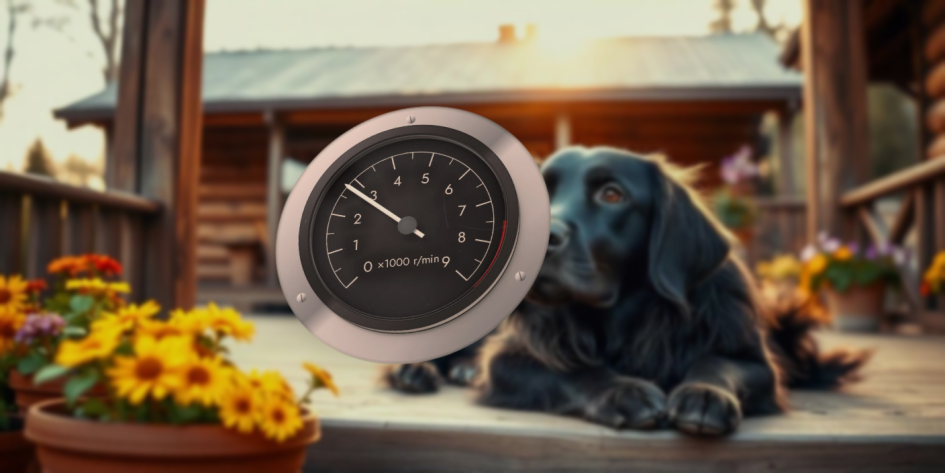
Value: value=2750 unit=rpm
